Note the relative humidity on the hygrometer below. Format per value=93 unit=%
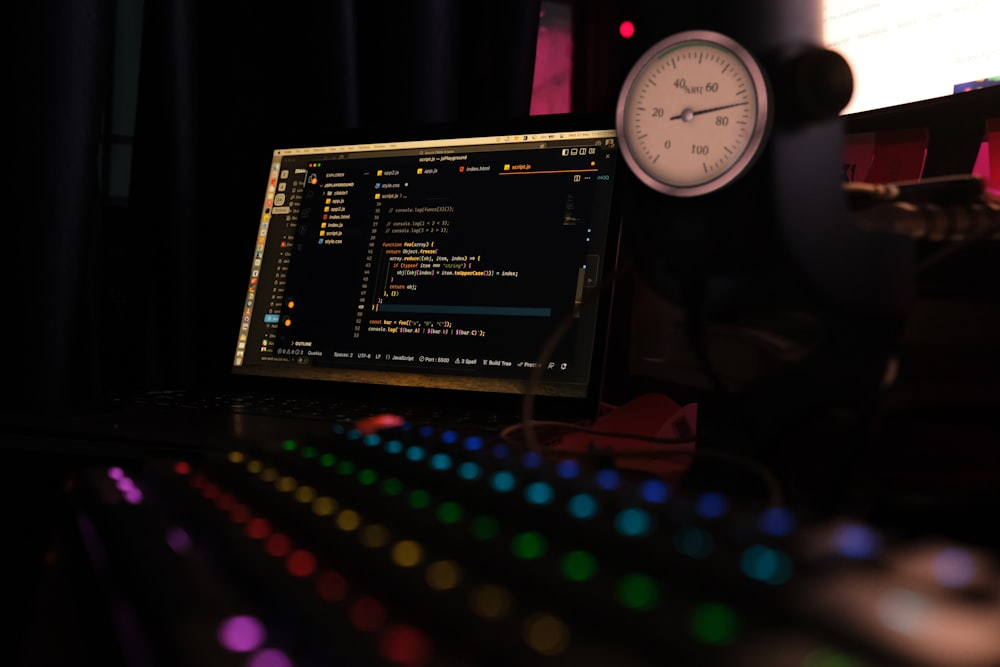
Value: value=74 unit=%
